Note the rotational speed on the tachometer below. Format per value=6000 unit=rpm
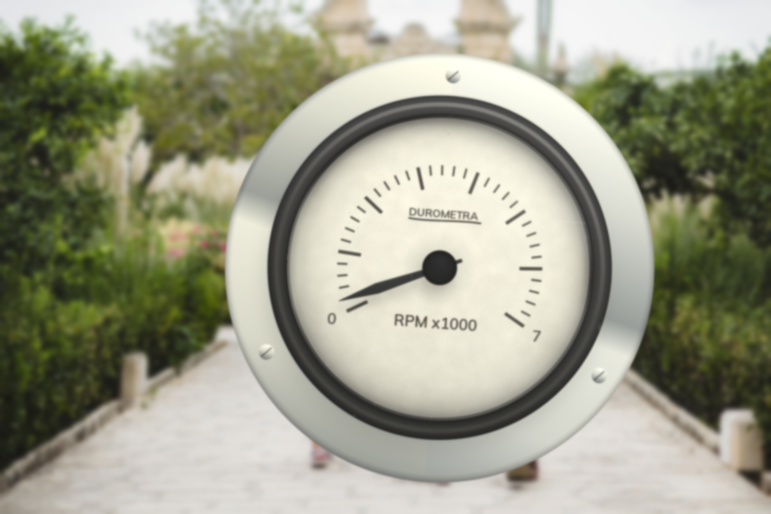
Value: value=200 unit=rpm
